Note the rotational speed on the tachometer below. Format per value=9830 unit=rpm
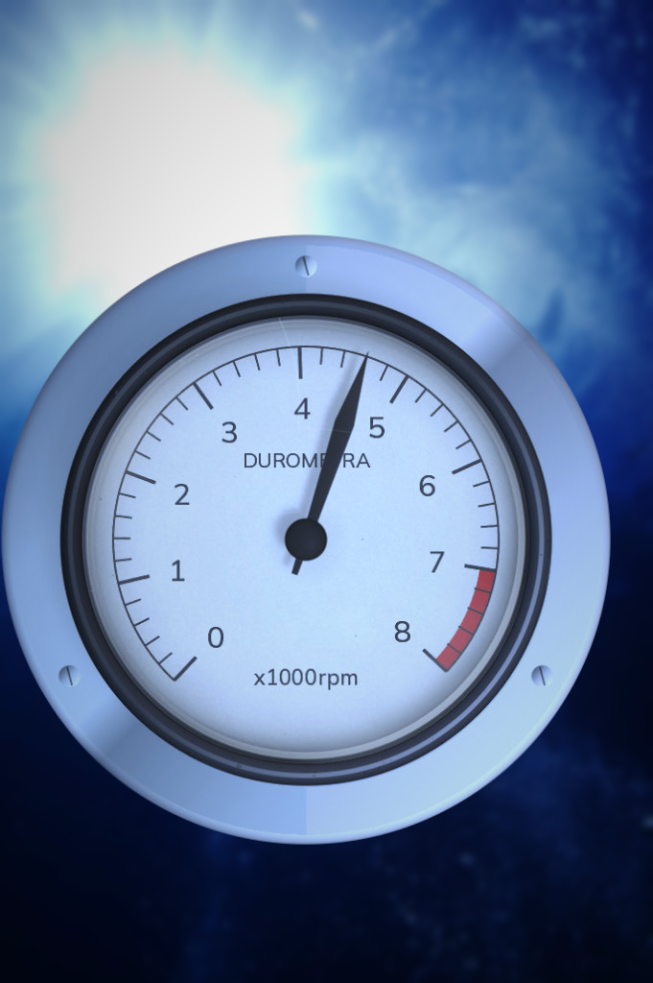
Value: value=4600 unit=rpm
